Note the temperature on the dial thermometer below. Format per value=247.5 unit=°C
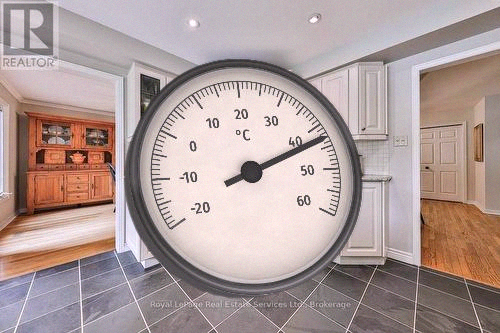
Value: value=43 unit=°C
